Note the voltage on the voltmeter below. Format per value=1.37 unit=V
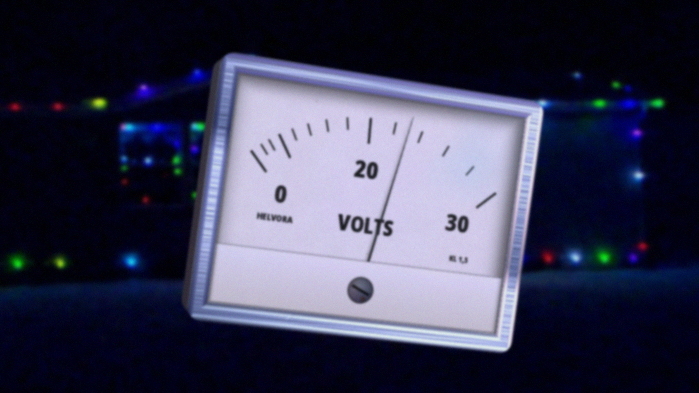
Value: value=23 unit=V
